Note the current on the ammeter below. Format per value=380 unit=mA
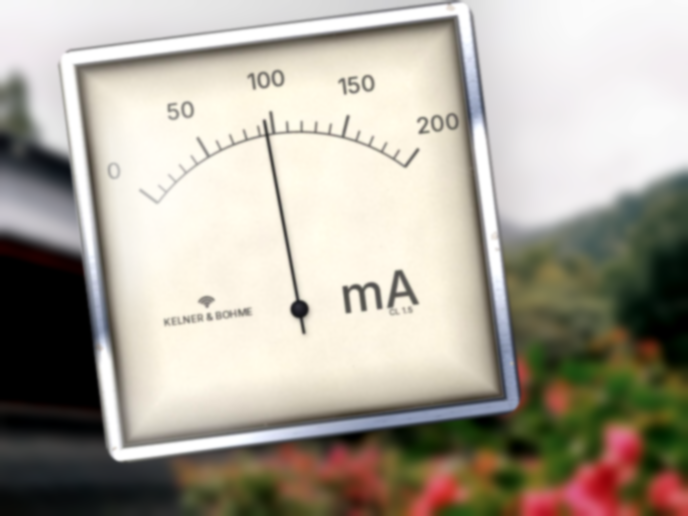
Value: value=95 unit=mA
